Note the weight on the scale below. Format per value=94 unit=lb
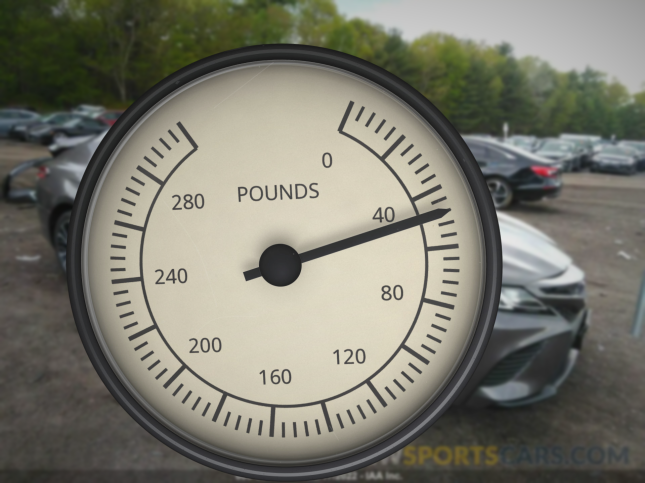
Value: value=48 unit=lb
